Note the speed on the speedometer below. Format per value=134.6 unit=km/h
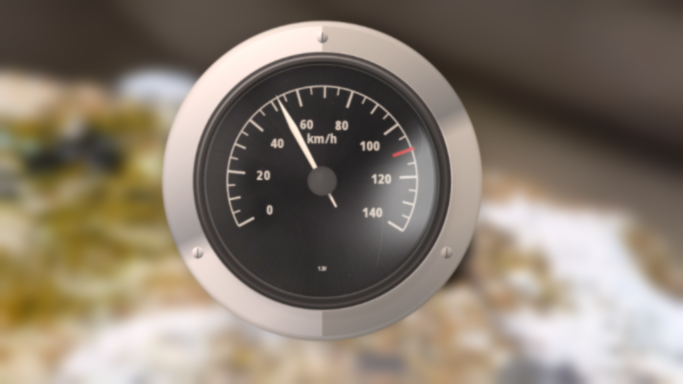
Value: value=52.5 unit=km/h
